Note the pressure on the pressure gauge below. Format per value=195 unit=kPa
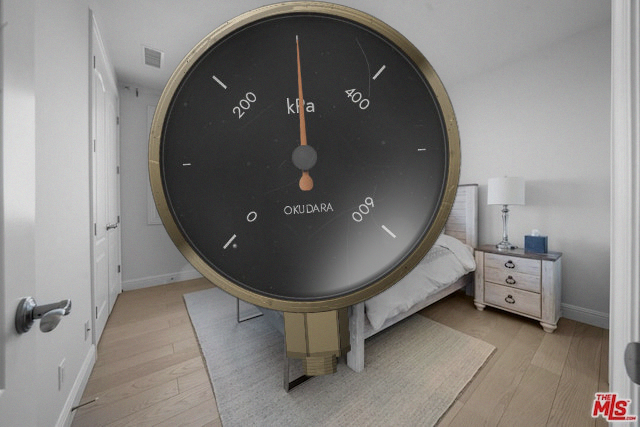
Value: value=300 unit=kPa
